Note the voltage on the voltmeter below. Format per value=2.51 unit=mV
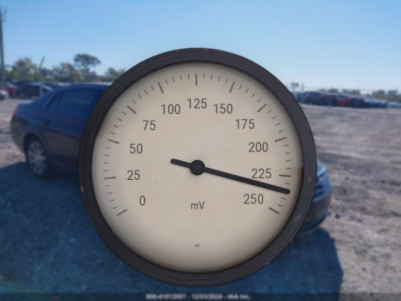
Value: value=235 unit=mV
